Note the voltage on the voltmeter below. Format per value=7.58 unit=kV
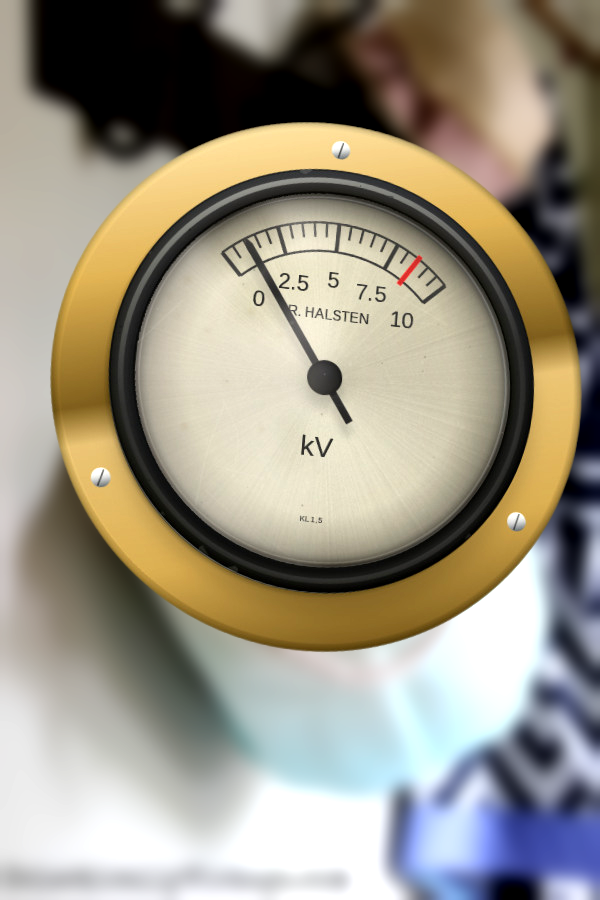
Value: value=1 unit=kV
